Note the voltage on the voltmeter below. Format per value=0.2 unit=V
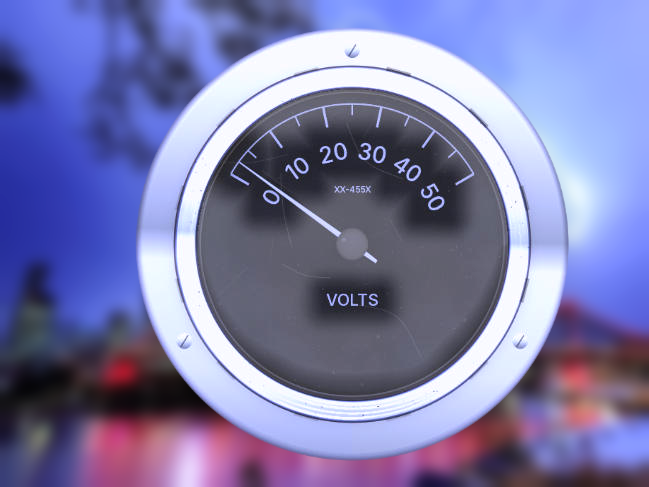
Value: value=2.5 unit=V
